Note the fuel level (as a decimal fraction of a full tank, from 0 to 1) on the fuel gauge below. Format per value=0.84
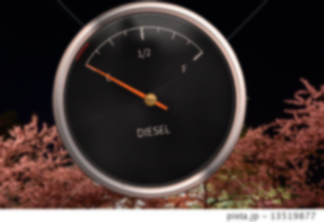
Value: value=0
